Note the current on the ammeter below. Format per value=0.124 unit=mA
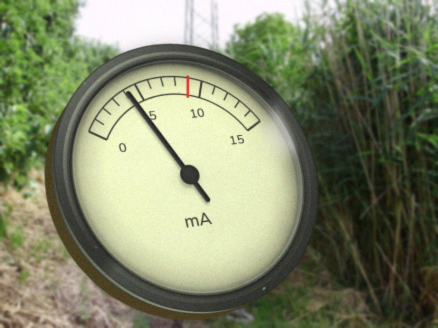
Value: value=4 unit=mA
